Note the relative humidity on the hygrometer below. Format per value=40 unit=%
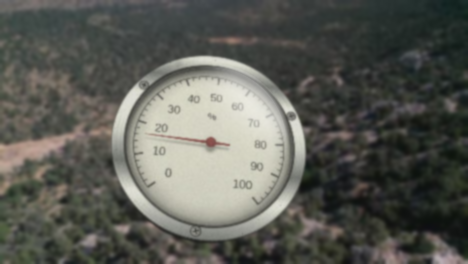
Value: value=16 unit=%
